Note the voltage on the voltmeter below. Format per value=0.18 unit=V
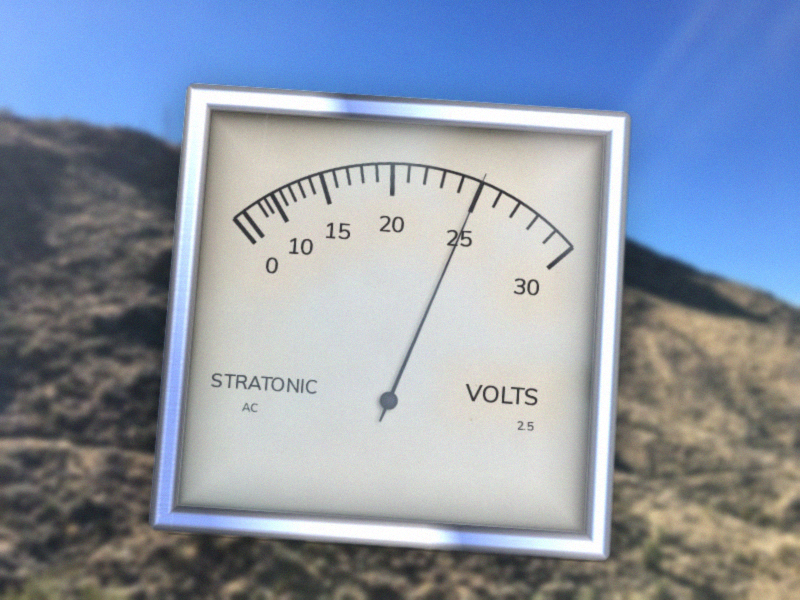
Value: value=25 unit=V
